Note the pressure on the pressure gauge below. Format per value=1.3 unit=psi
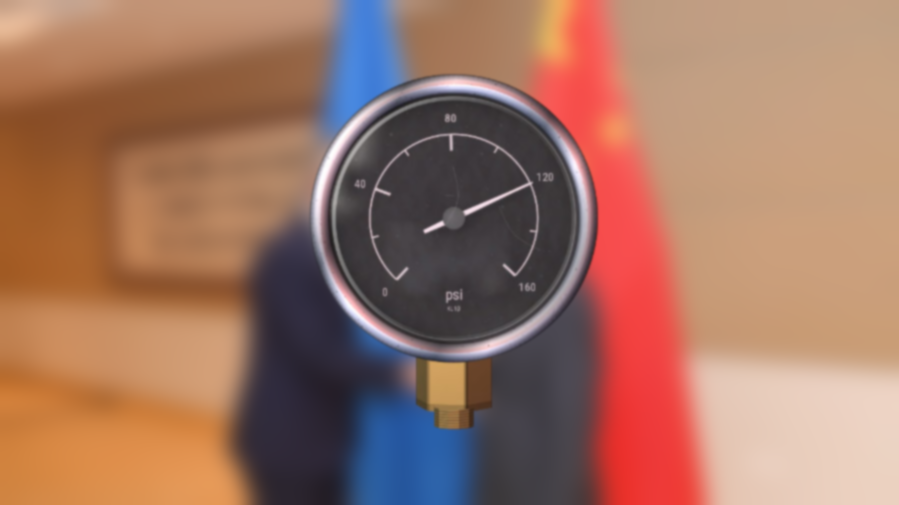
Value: value=120 unit=psi
